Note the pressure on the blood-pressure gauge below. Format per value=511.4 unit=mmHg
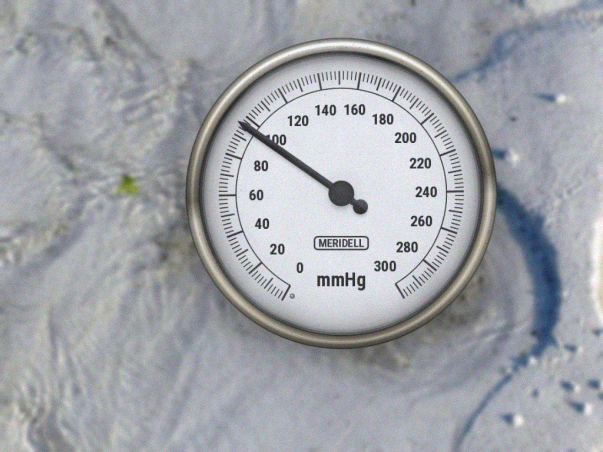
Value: value=96 unit=mmHg
